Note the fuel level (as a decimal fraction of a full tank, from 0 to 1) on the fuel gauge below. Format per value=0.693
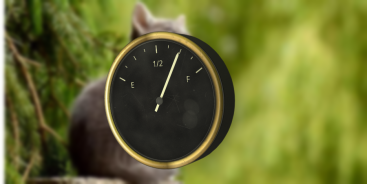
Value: value=0.75
